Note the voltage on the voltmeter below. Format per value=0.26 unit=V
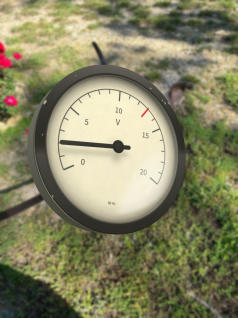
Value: value=2 unit=V
